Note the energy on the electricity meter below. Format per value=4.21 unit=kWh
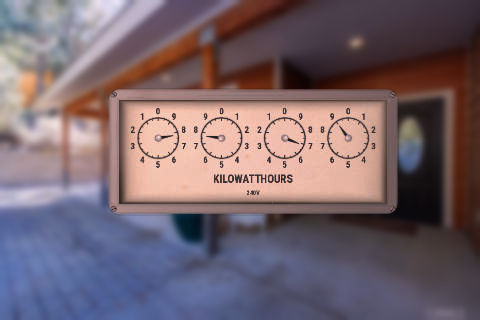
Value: value=7769 unit=kWh
